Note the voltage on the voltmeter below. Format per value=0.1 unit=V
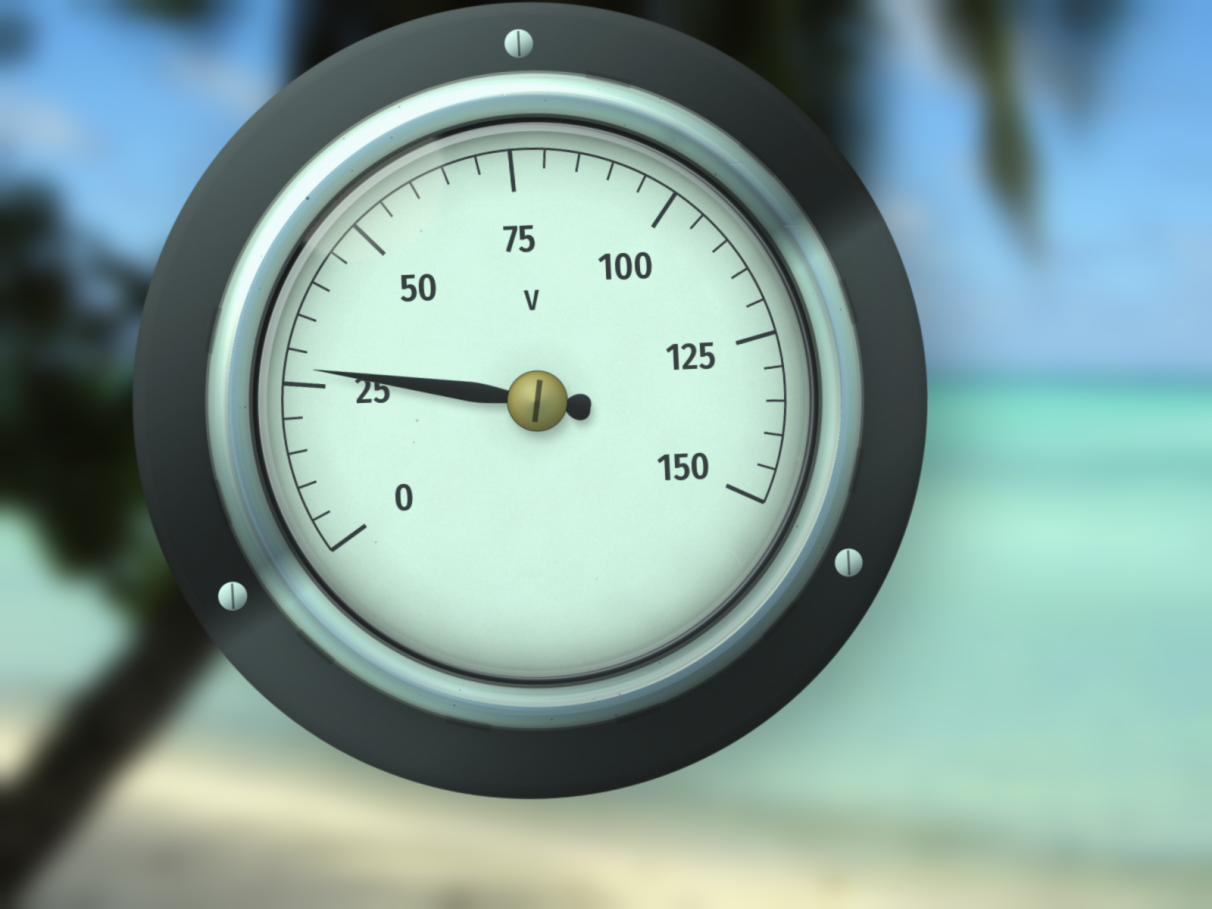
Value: value=27.5 unit=V
